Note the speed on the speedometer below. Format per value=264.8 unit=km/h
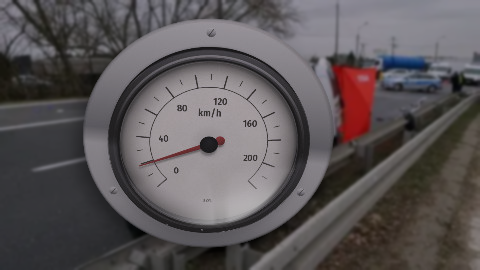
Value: value=20 unit=km/h
